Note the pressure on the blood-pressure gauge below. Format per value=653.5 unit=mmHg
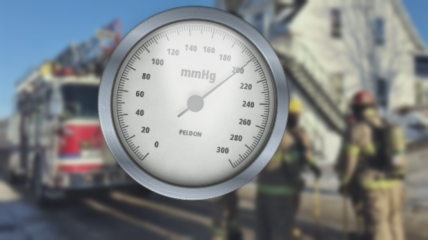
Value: value=200 unit=mmHg
